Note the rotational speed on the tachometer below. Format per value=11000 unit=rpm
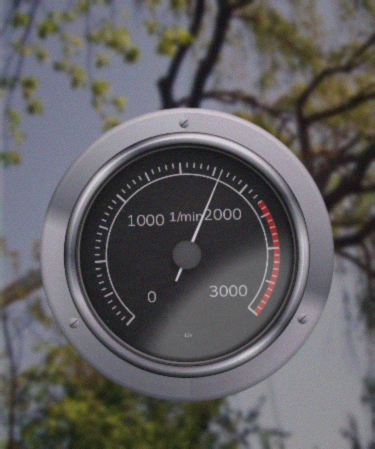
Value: value=1800 unit=rpm
